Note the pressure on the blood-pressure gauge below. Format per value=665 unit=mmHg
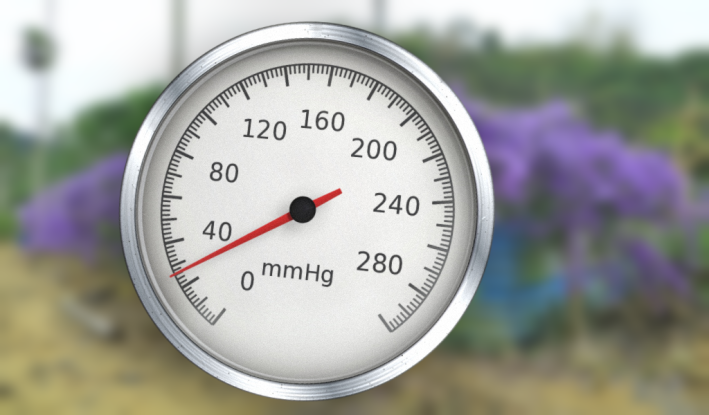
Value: value=26 unit=mmHg
